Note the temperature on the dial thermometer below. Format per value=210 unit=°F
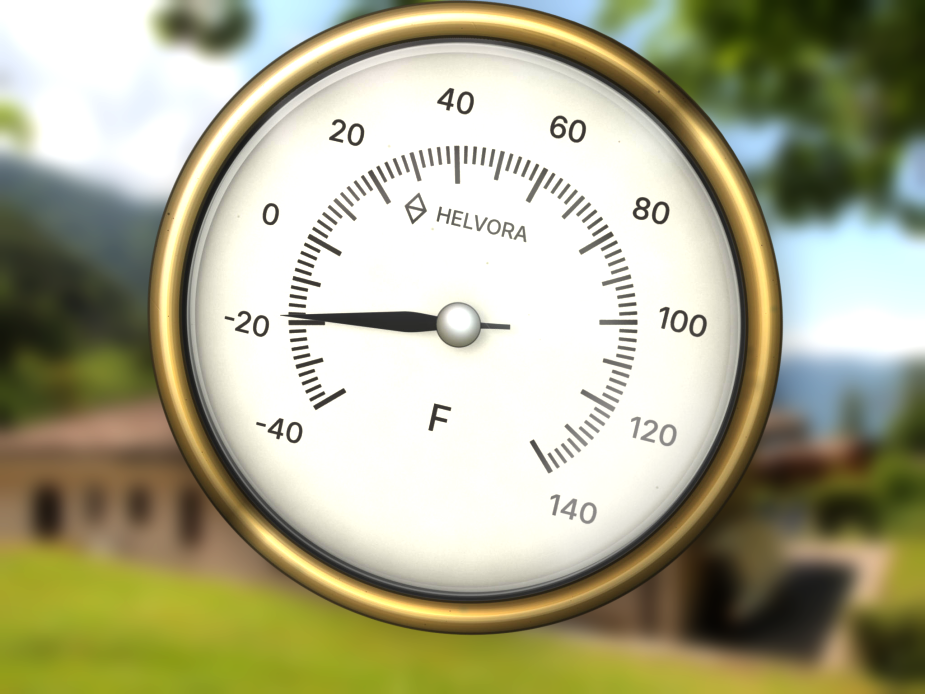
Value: value=-18 unit=°F
